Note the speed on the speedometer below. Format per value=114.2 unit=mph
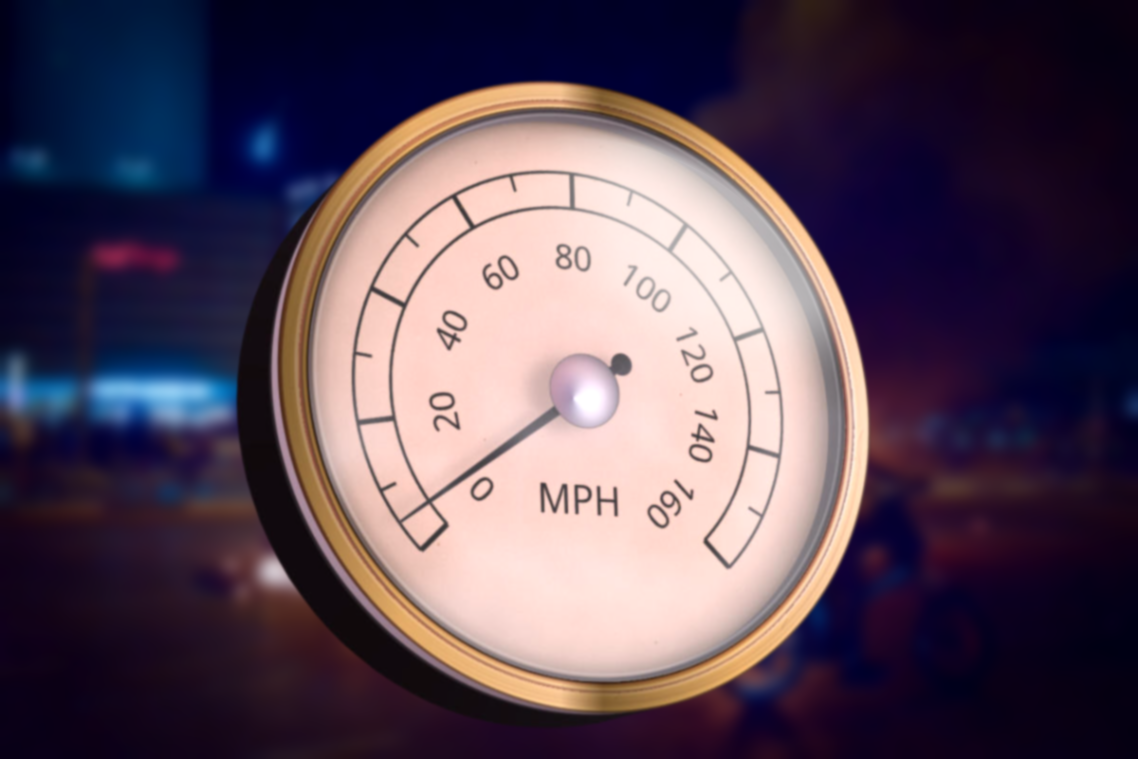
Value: value=5 unit=mph
